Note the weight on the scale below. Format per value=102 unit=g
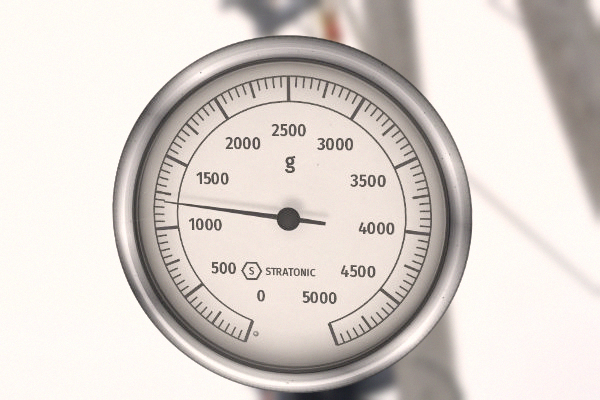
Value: value=1200 unit=g
